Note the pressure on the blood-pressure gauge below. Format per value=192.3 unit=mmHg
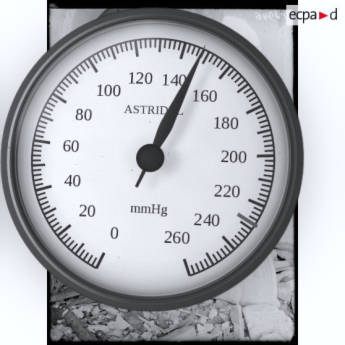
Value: value=148 unit=mmHg
